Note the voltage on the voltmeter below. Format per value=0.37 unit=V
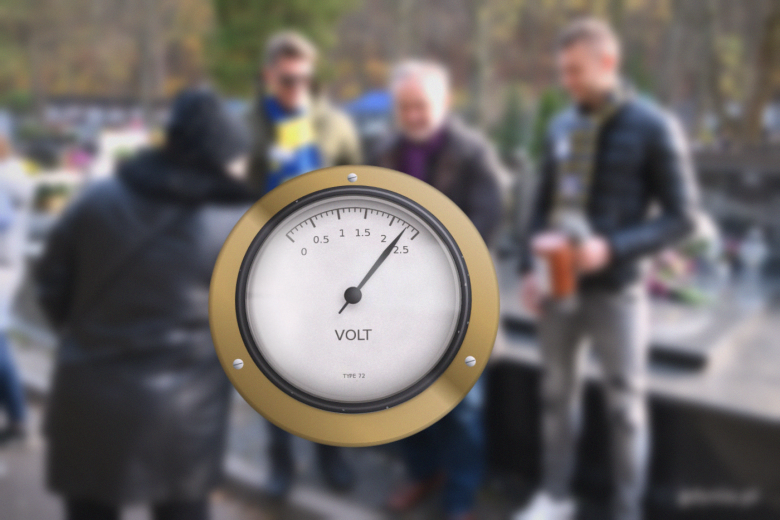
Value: value=2.3 unit=V
